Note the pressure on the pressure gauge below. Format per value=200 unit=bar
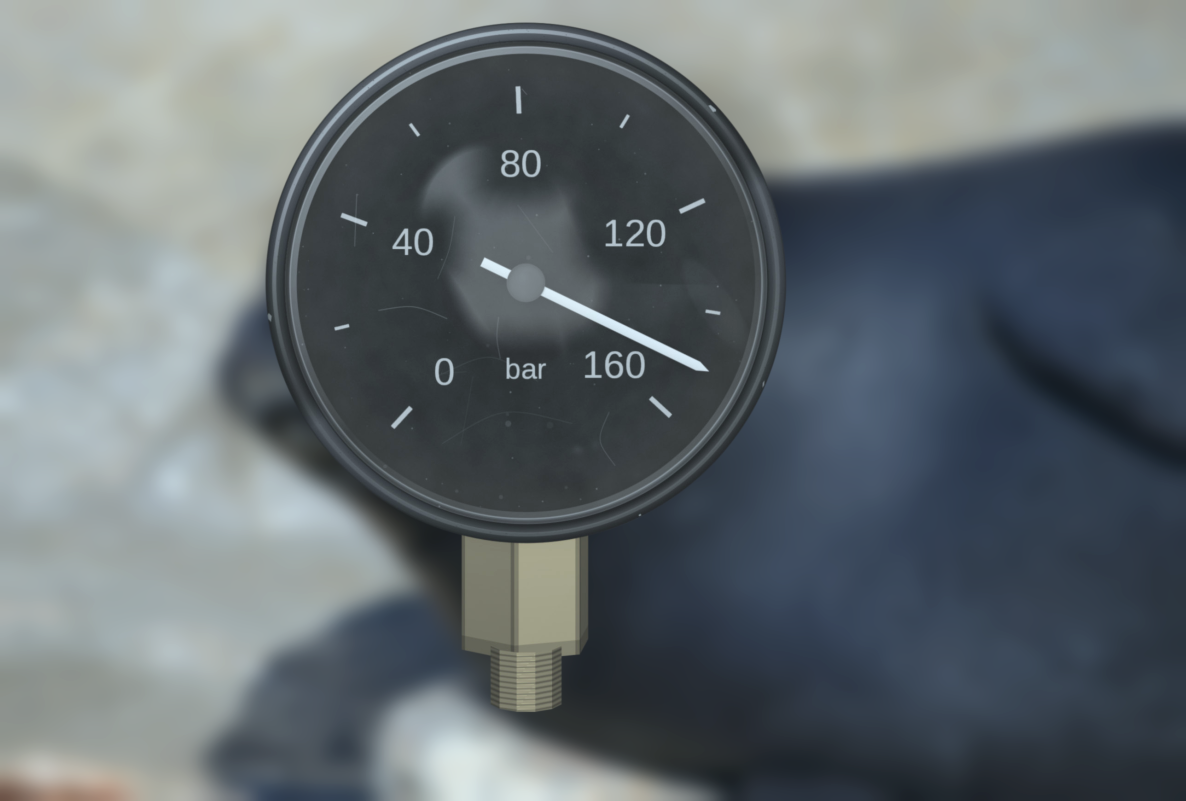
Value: value=150 unit=bar
